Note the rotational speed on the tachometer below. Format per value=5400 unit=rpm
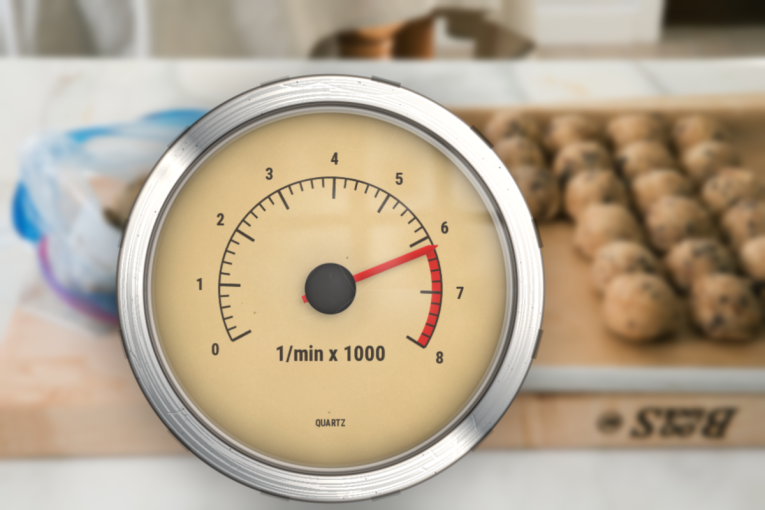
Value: value=6200 unit=rpm
